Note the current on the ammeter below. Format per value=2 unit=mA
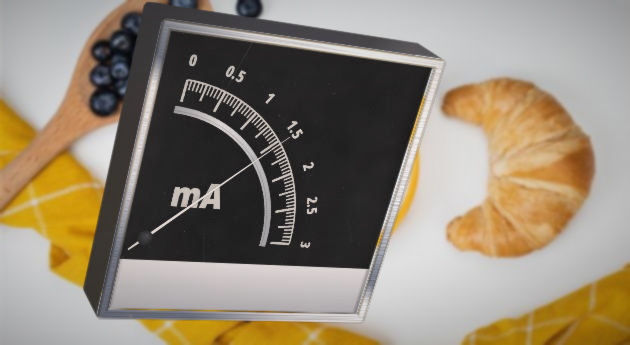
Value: value=1.5 unit=mA
